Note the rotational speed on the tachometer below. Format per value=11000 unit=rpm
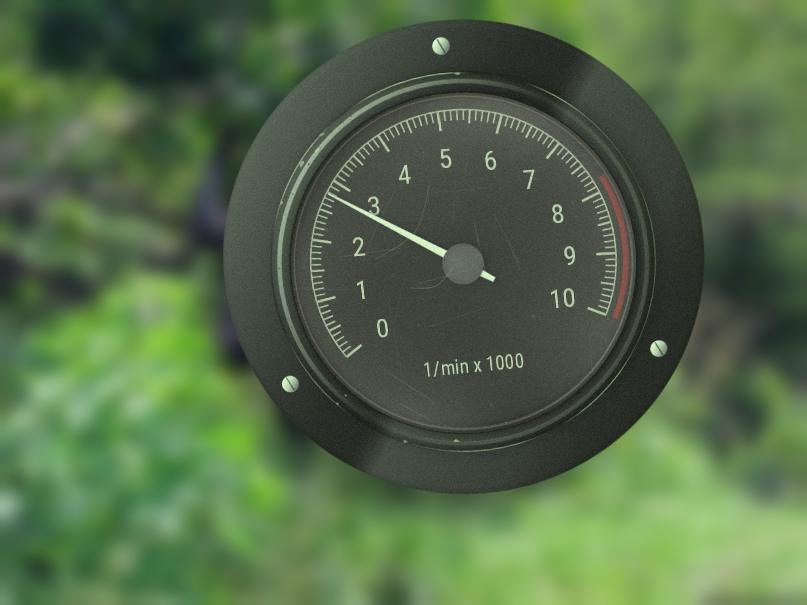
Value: value=2800 unit=rpm
